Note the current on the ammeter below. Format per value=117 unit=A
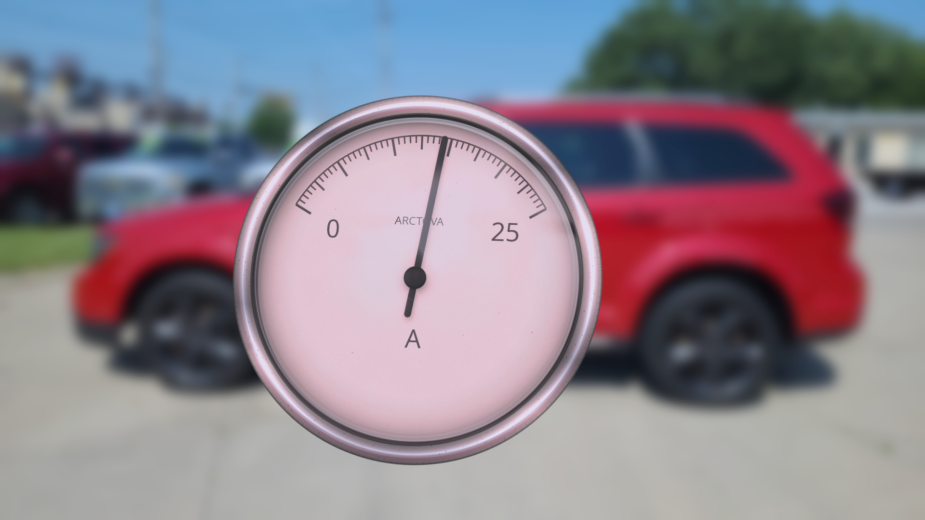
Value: value=14.5 unit=A
